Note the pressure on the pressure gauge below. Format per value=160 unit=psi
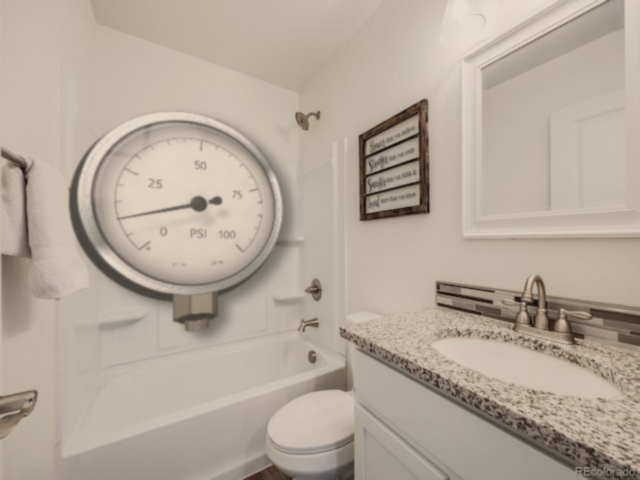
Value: value=10 unit=psi
